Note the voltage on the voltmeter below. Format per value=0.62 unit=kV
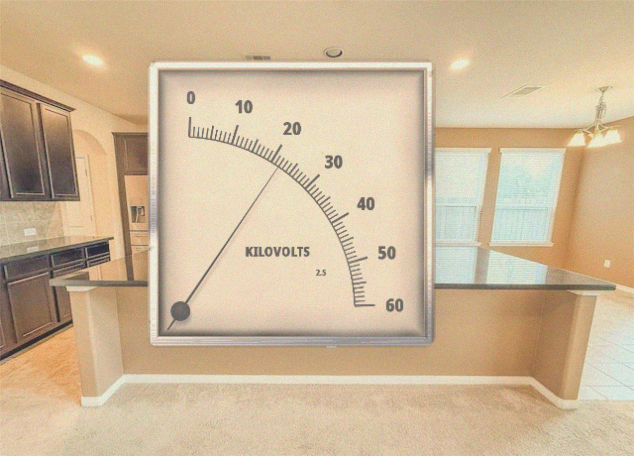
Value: value=22 unit=kV
